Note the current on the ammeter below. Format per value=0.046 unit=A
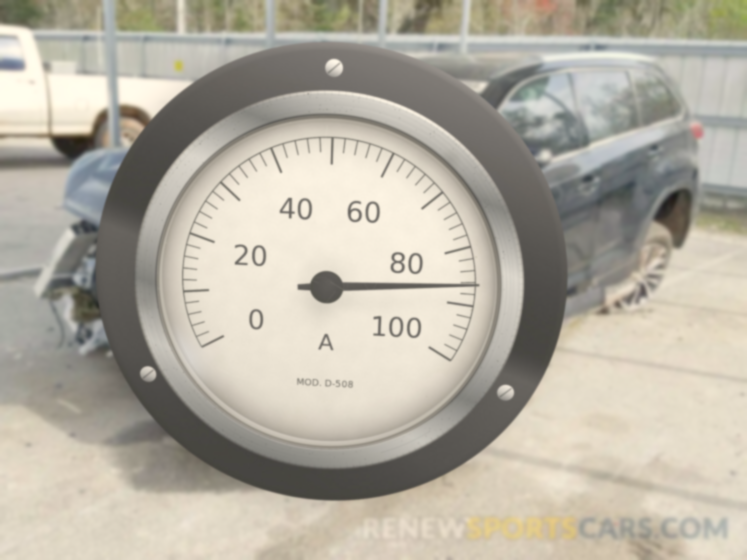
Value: value=86 unit=A
